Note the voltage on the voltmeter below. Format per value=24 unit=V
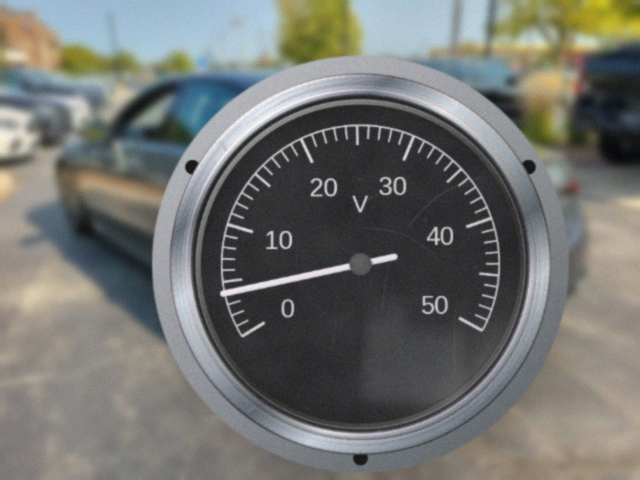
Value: value=4 unit=V
